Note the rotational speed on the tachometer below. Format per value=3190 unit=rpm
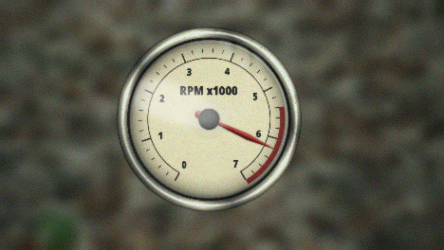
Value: value=6200 unit=rpm
